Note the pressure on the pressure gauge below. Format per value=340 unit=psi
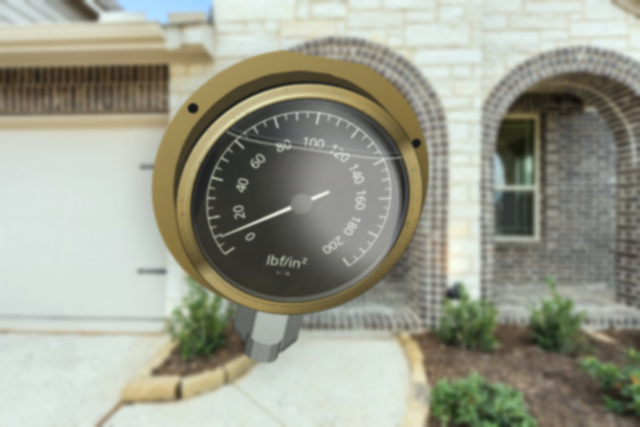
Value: value=10 unit=psi
